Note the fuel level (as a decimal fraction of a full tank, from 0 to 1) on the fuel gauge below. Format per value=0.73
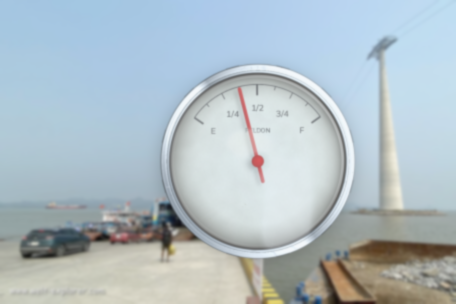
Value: value=0.375
